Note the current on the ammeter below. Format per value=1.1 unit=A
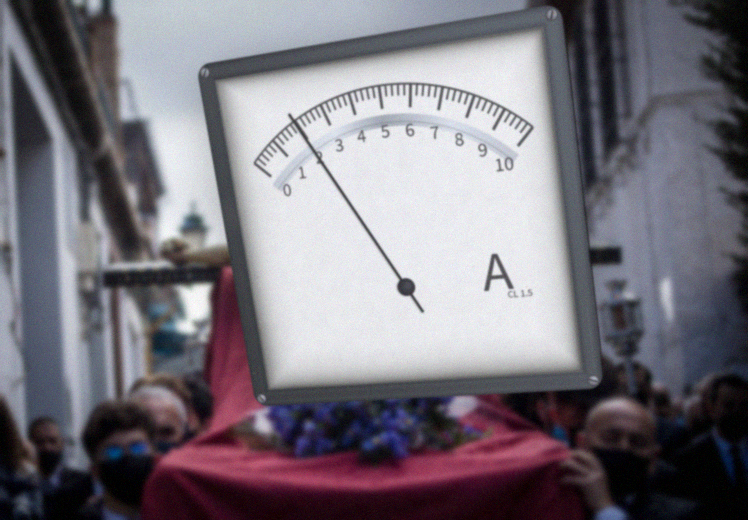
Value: value=2 unit=A
